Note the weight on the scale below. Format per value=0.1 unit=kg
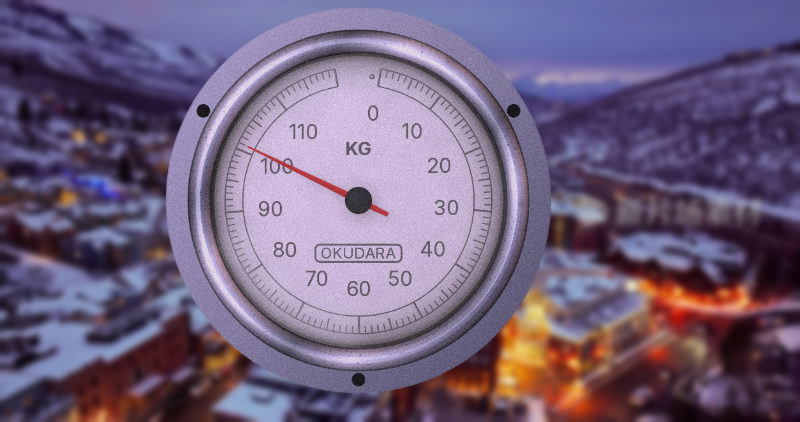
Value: value=101 unit=kg
